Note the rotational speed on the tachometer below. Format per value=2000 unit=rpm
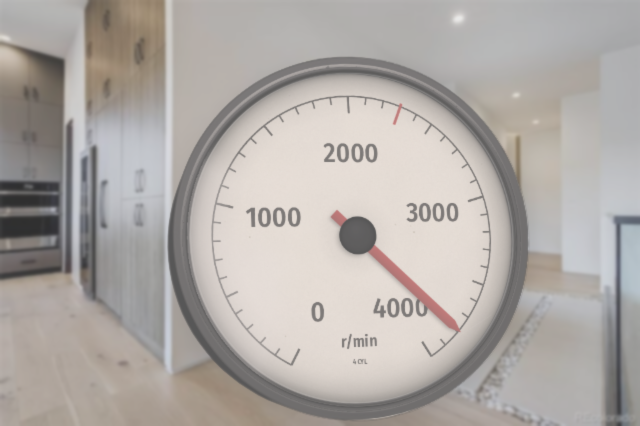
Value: value=3800 unit=rpm
